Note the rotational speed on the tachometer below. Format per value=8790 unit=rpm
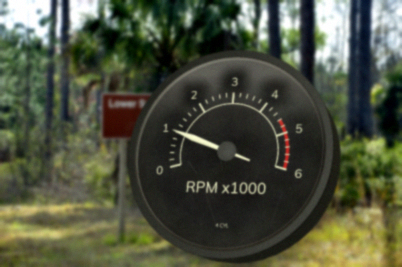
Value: value=1000 unit=rpm
